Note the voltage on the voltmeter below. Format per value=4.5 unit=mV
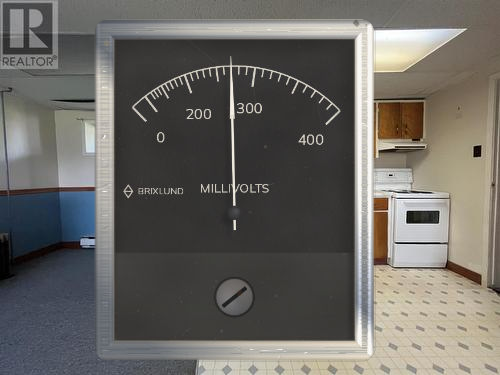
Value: value=270 unit=mV
